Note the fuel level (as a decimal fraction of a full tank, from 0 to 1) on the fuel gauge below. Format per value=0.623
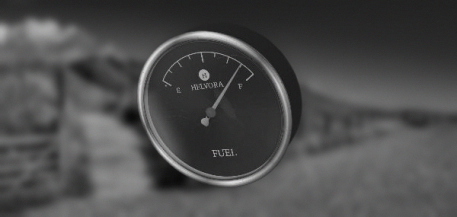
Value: value=0.875
